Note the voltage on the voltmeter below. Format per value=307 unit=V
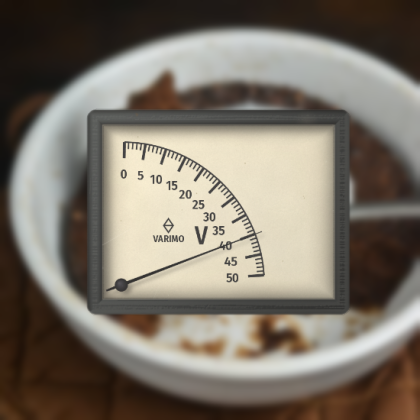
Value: value=40 unit=V
